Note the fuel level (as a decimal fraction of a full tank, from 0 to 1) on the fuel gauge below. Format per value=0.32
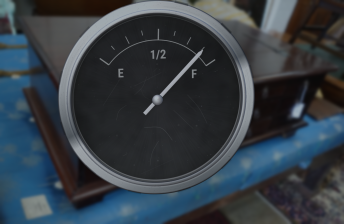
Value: value=0.875
